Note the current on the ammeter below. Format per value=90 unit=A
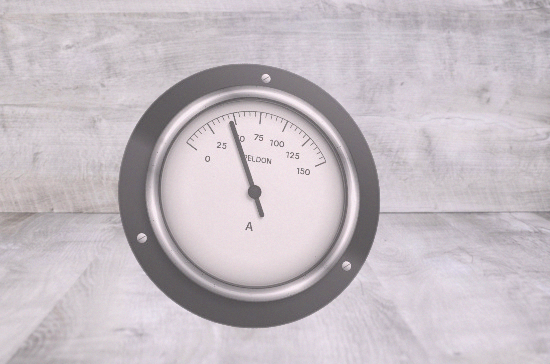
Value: value=45 unit=A
